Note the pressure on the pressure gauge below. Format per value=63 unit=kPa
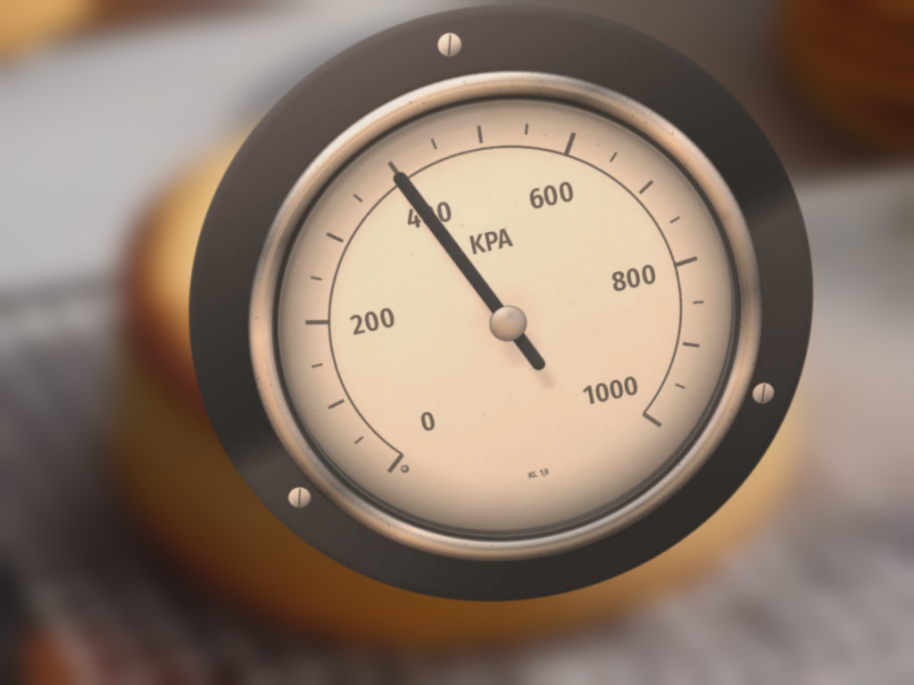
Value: value=400 unit=kPa
